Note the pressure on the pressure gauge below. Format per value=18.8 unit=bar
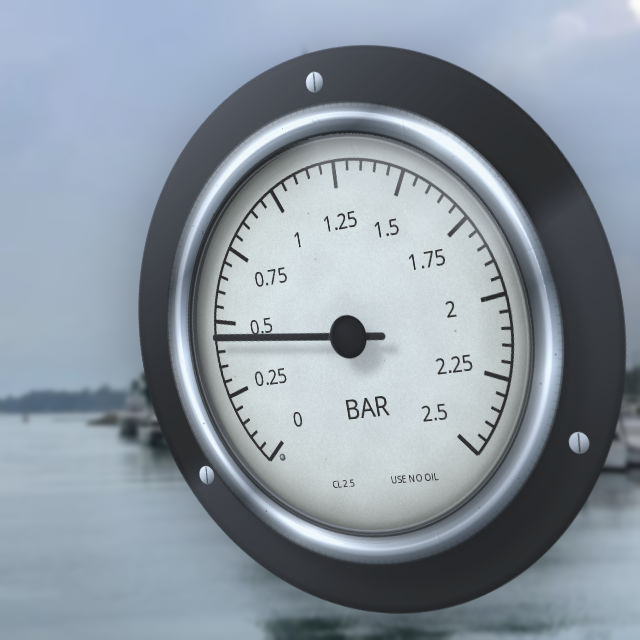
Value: value=0.45 unit=bar
